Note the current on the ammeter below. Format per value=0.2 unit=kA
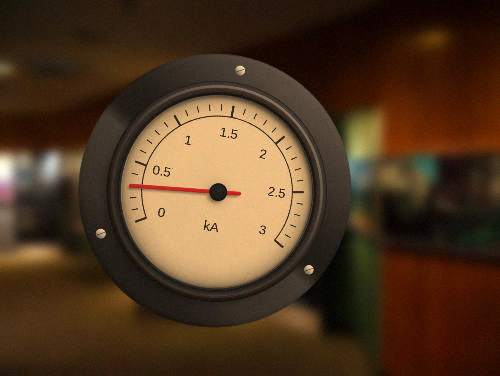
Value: value=0.3 unit=kA
